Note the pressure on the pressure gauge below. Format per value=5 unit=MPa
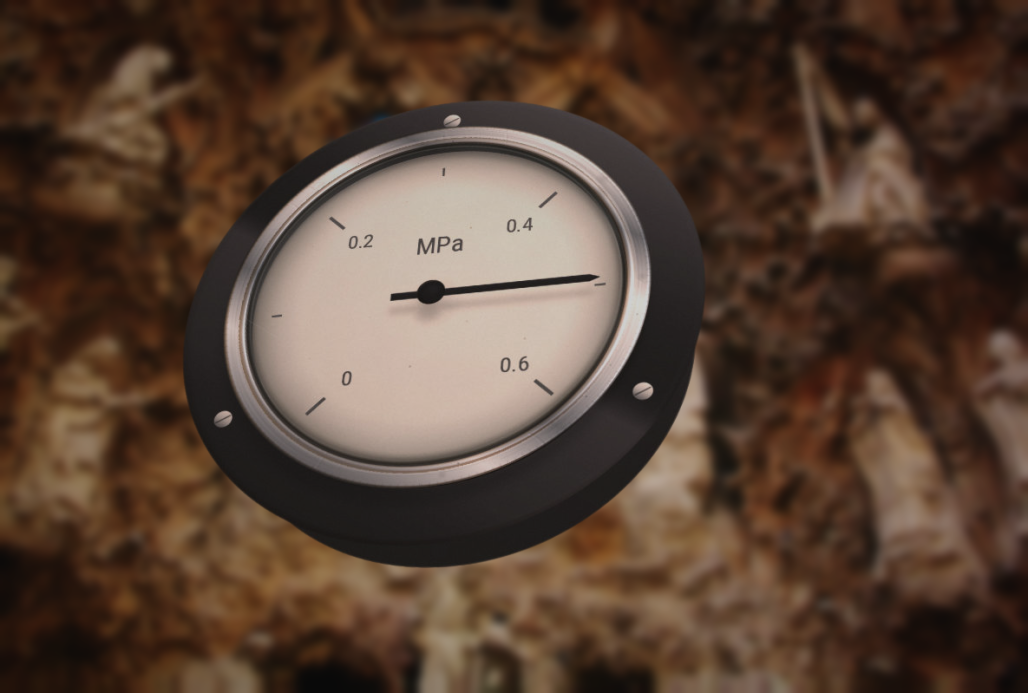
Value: value=0.5 unit=MPa
